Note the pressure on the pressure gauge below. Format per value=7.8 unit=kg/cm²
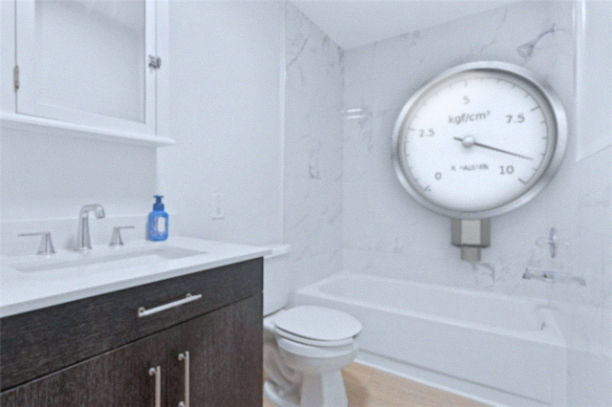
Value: value=9.25 unit=kg/cm²
